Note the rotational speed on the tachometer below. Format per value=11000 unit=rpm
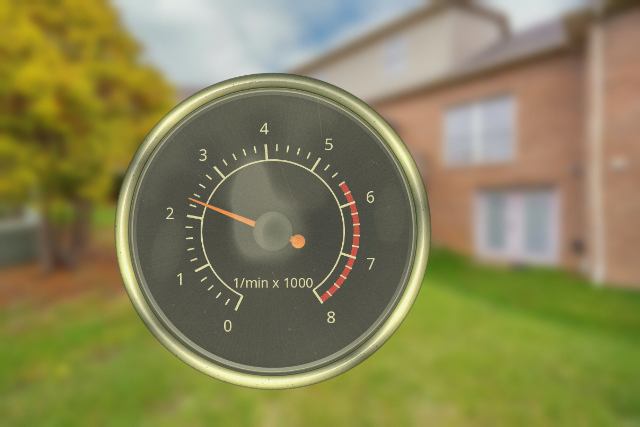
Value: value=2300 unit=rpm
